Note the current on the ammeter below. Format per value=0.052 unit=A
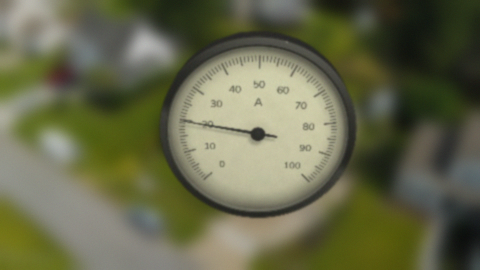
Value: value=20 unit=A
